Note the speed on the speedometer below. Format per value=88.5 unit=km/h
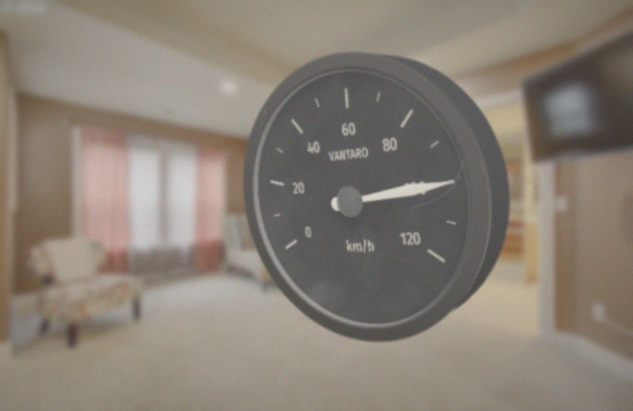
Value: value=100 unit=km/h
